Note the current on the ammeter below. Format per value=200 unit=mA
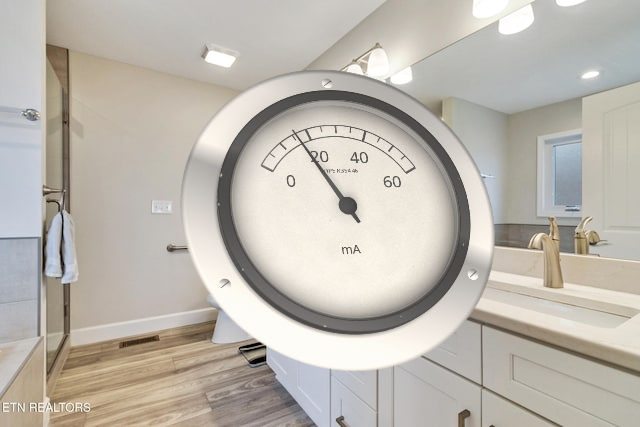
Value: value=15 unit=mA
